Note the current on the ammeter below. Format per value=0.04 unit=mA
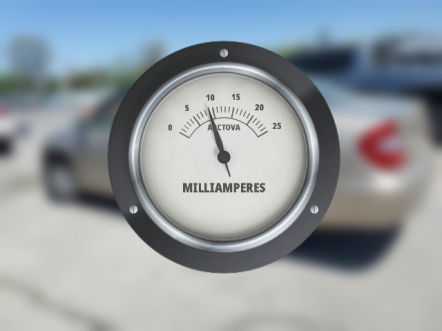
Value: value=9 unit=mA
